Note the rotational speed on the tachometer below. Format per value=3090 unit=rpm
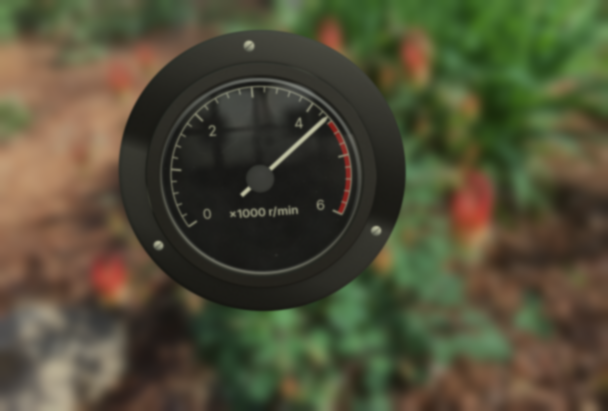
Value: value=4300 unit=rpm
